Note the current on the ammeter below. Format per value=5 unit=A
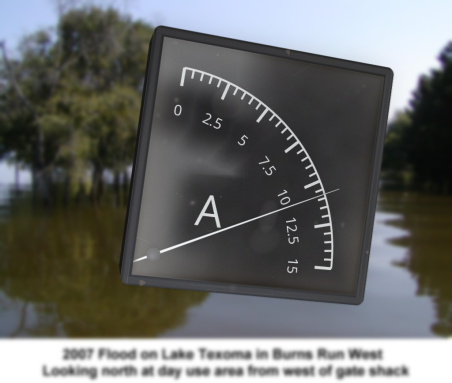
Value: value=10.75 unit=A
